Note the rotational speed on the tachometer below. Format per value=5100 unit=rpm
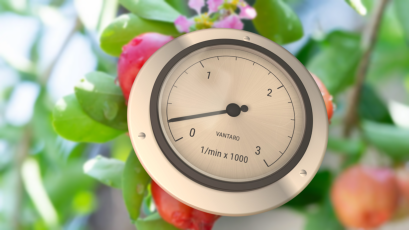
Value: value=200 unit=rpm
